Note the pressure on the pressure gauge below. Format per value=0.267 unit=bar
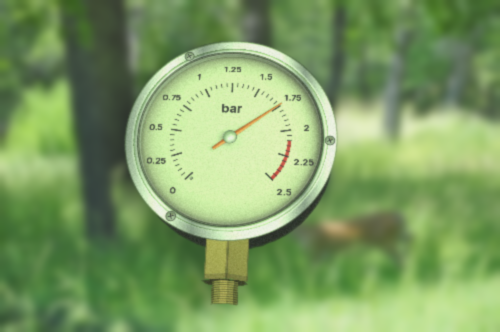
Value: value=1.75 unit=bar
